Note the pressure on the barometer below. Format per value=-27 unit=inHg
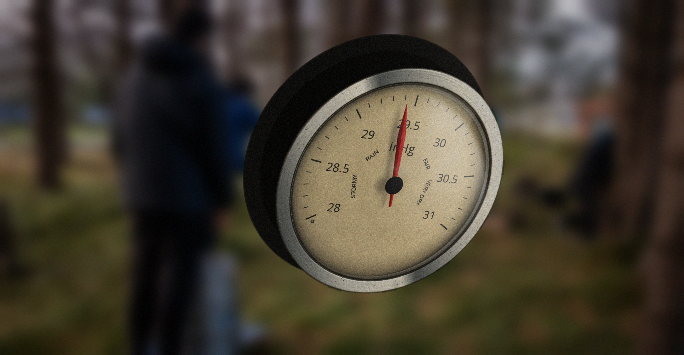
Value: value=29.4 unit=inHg
